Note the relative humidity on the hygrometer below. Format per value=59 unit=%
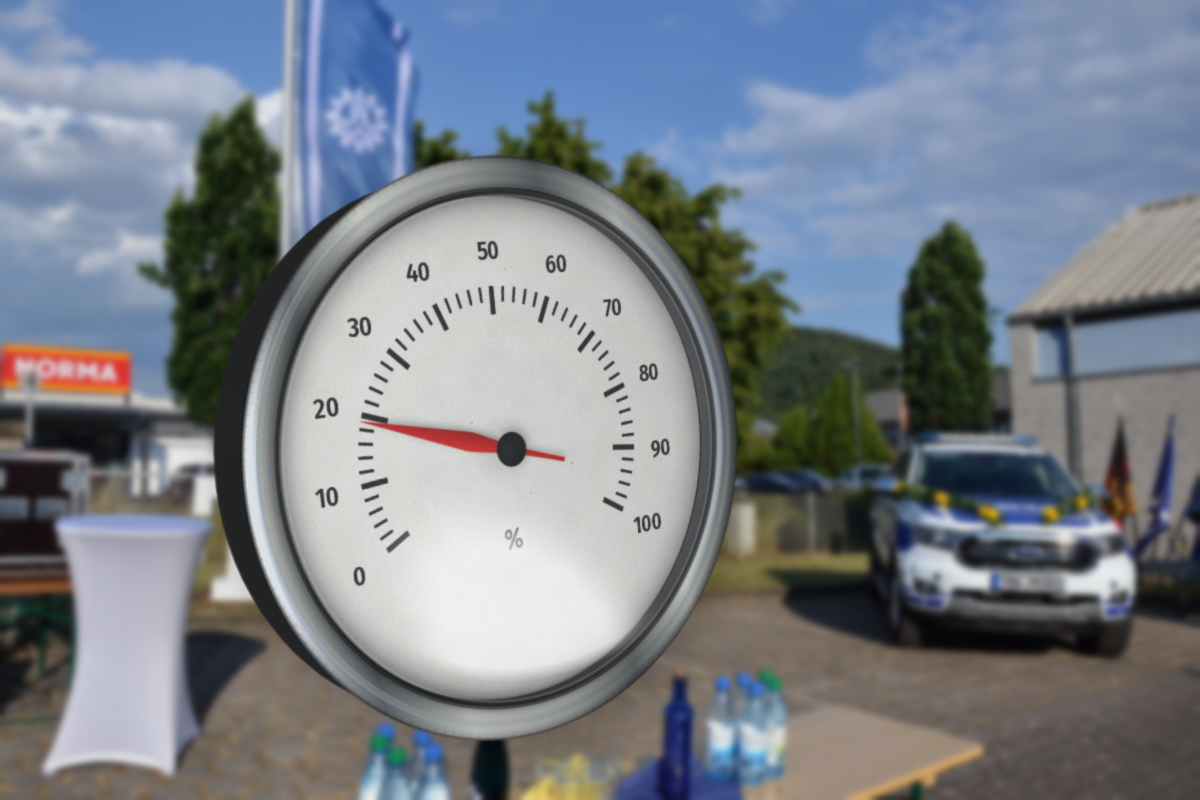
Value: value=19 unit=%
